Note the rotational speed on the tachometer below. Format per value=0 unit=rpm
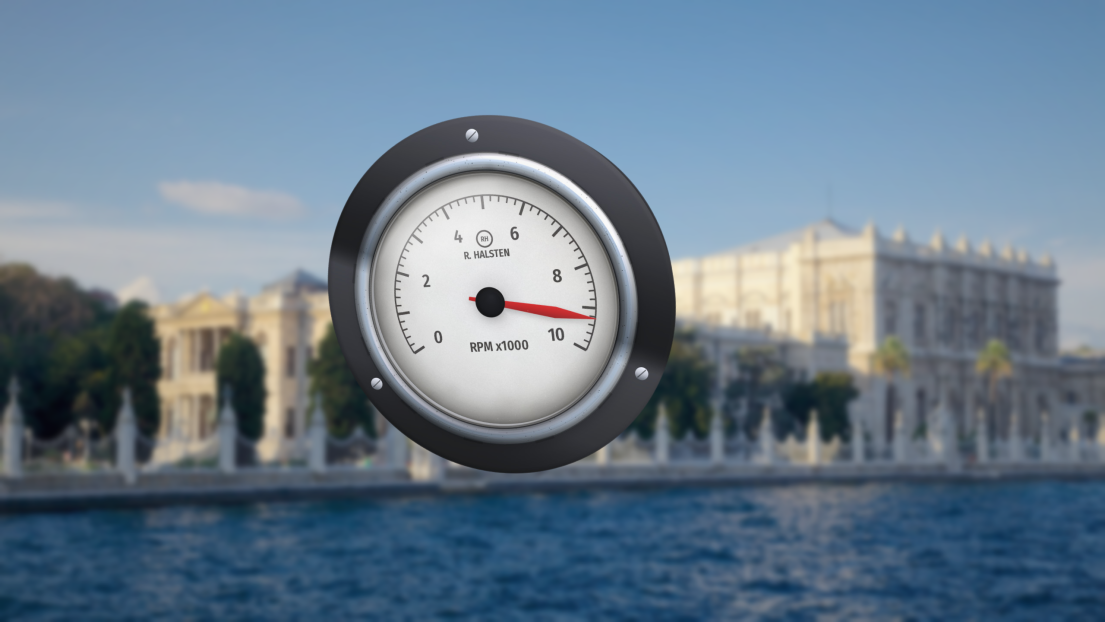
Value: value=9200 unit=rpm
